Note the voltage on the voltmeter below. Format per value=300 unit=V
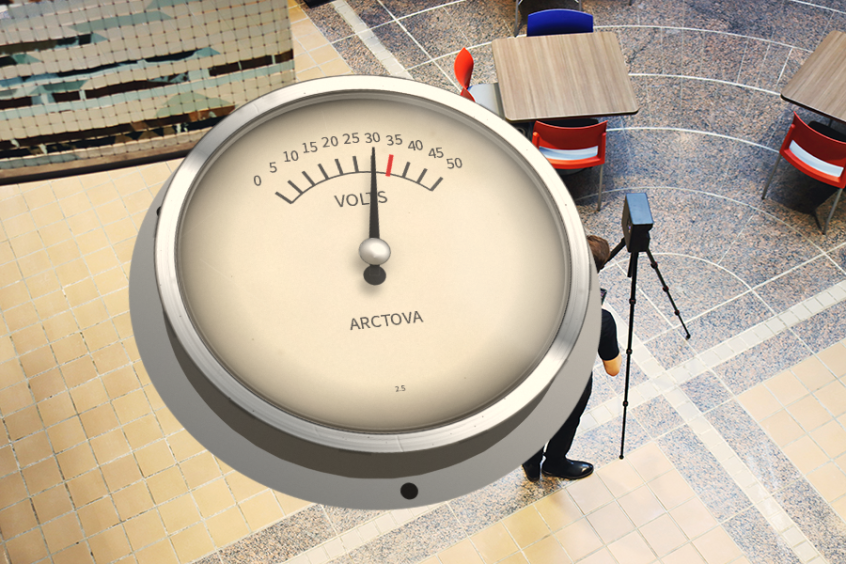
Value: value=30 unit=V
